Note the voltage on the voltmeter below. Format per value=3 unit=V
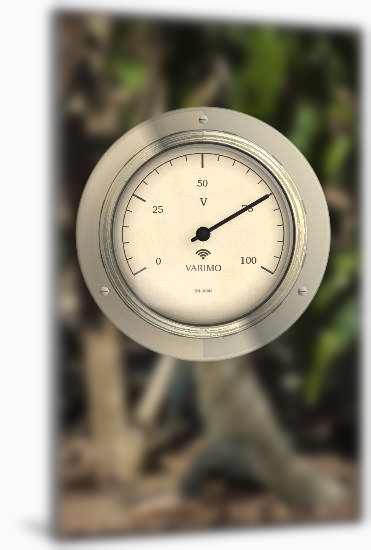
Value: value=75 unit=V
